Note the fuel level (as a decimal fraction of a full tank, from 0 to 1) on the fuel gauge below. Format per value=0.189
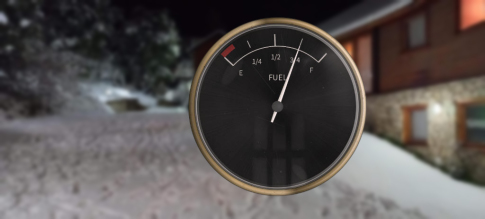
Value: value=0.75
